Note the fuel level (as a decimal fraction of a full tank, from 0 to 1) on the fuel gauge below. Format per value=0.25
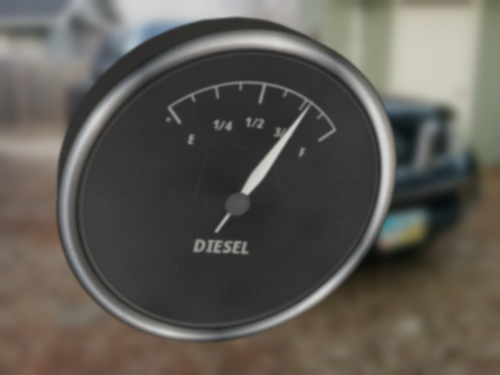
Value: value=0.75
